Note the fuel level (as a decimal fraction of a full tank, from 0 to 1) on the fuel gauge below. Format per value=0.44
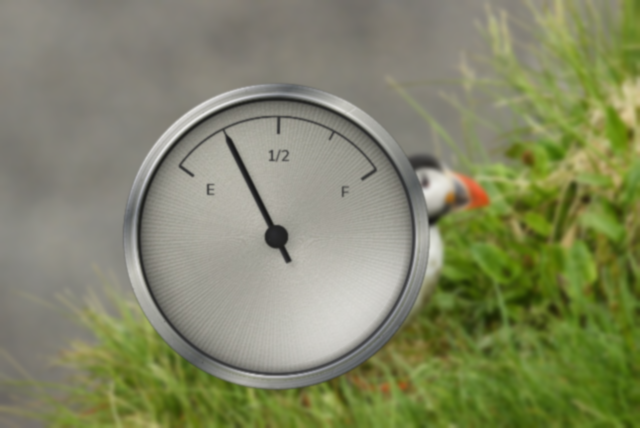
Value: value=0.25
